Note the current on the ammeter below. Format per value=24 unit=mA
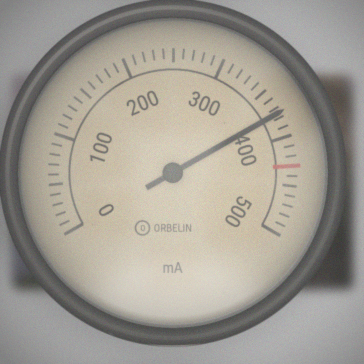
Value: value=375 unit=mA
